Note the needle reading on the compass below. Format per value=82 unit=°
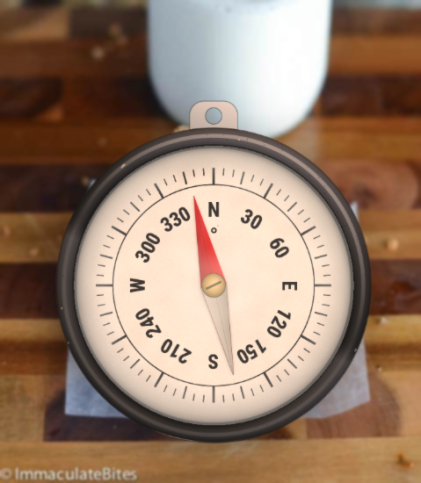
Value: value=347.5 unit=°
